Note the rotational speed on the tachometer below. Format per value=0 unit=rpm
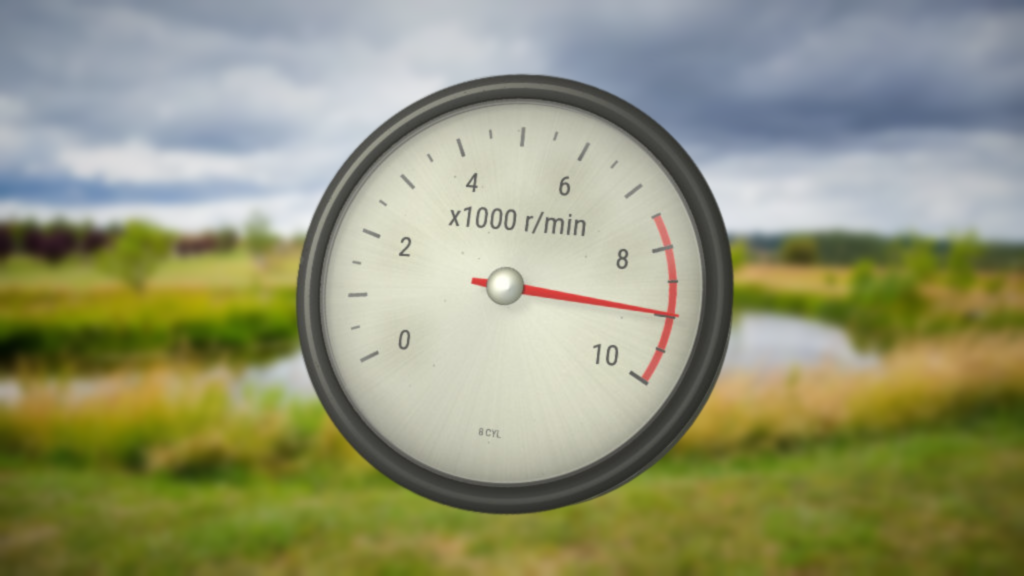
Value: value=9000 unit=rpm
